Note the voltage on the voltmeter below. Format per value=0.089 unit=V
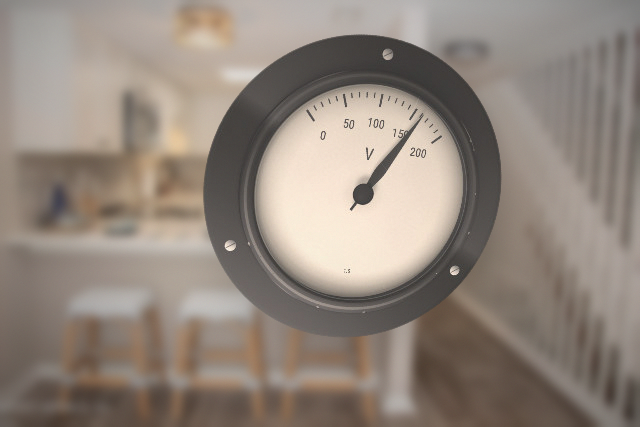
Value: value=160 unit=V
